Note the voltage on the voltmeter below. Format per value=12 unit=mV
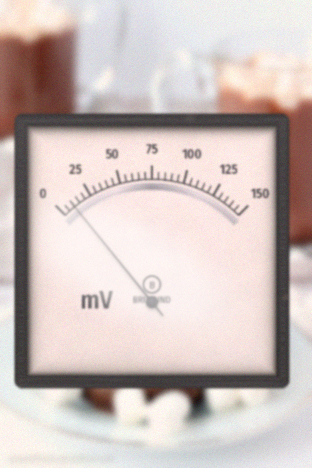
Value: value=10 unit=mV
